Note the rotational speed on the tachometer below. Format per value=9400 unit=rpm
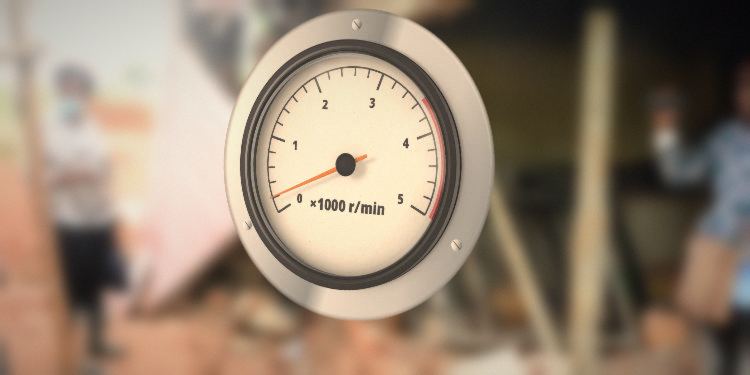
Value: value=200 unit=rpm
